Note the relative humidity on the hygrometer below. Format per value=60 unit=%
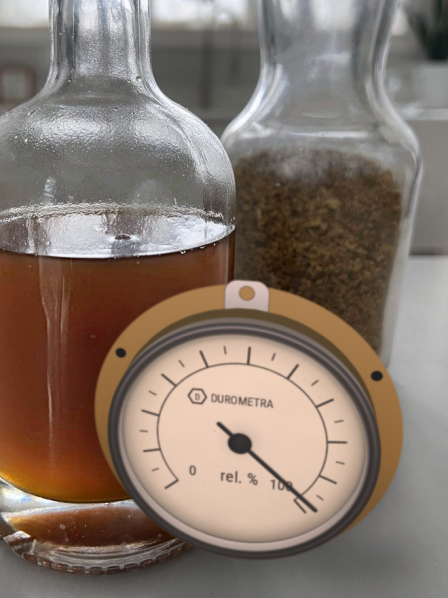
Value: value=97.5 unit=%
